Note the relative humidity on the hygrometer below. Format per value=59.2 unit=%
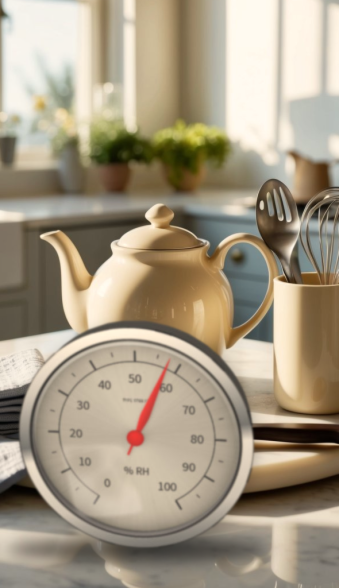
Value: value=57.5 unit=%
